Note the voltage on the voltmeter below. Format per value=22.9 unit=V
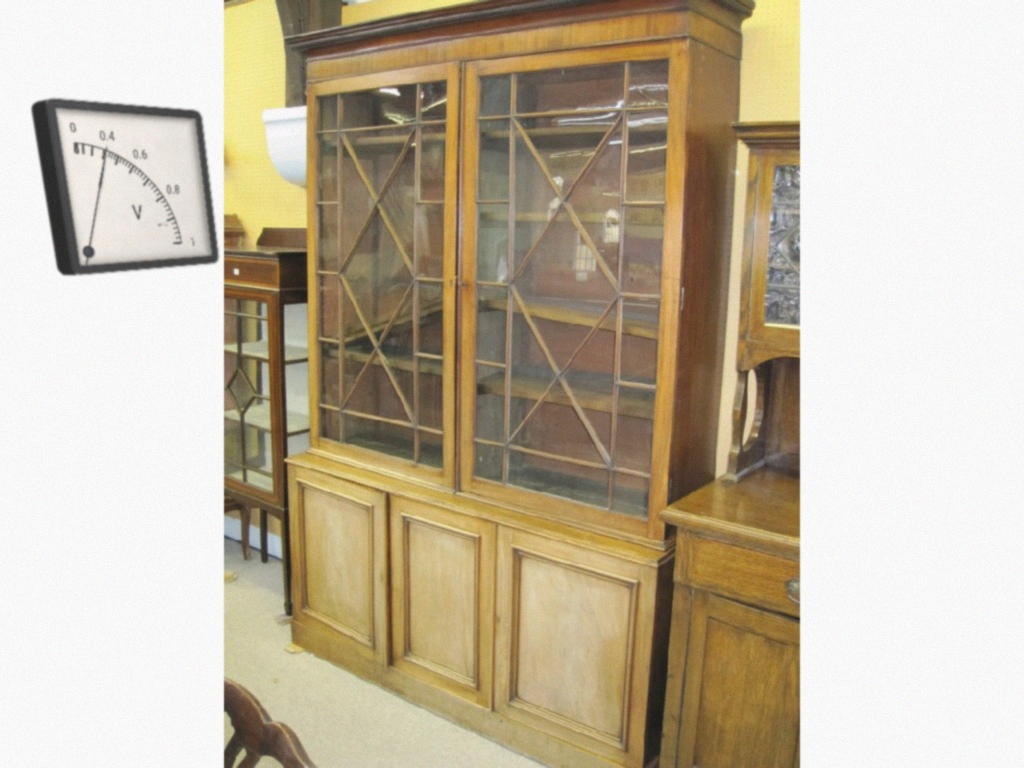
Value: value=0.4 unit=V
